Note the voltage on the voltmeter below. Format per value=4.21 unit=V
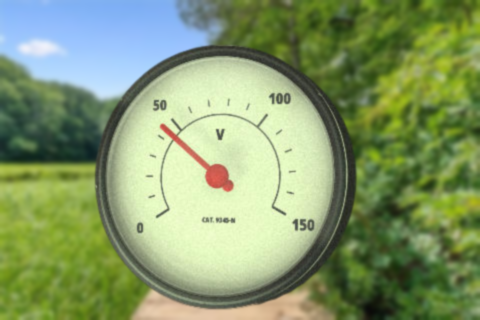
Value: value=45 unit=V
